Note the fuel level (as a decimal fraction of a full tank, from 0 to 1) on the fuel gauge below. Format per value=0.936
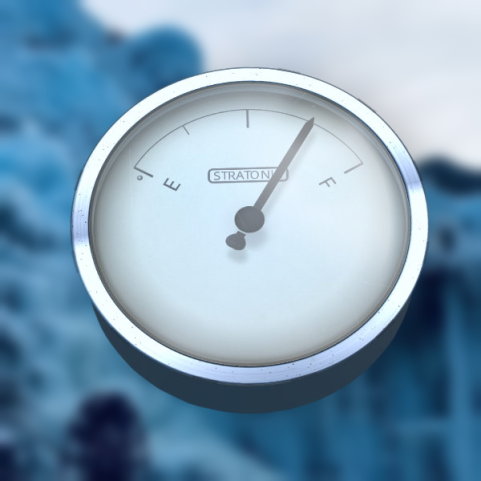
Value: value=0.75
